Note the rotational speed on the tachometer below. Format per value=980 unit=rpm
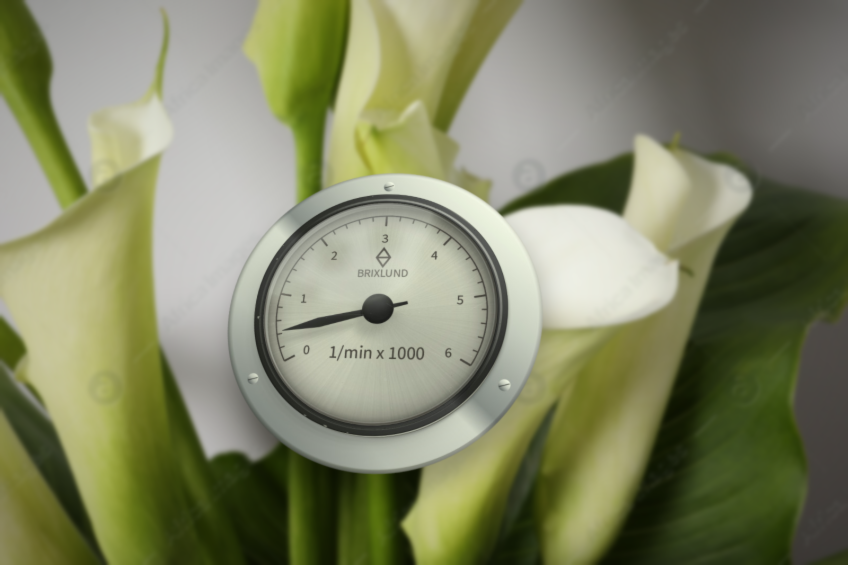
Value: value=400 unit=rpm
